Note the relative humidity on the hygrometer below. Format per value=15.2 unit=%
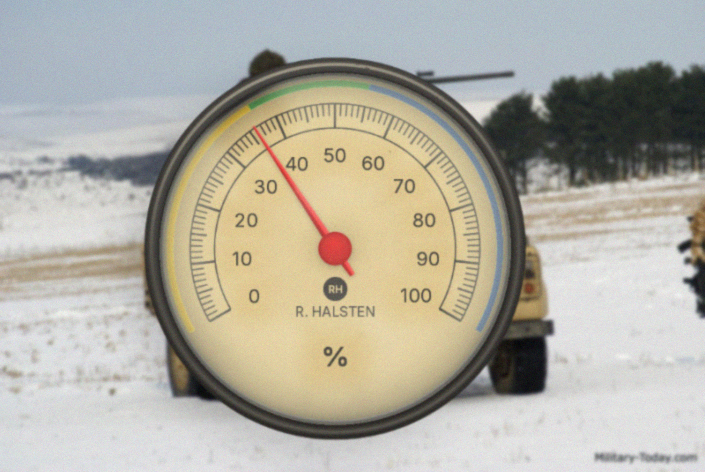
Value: value=36 unit=%
